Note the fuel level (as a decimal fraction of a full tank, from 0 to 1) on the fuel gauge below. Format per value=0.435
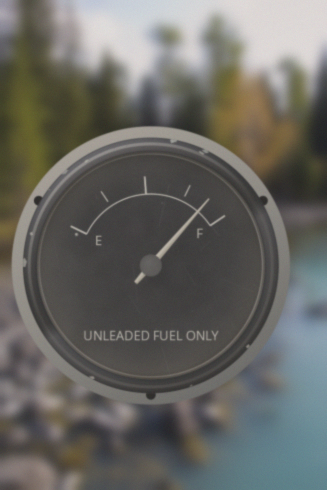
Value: value=0.875
